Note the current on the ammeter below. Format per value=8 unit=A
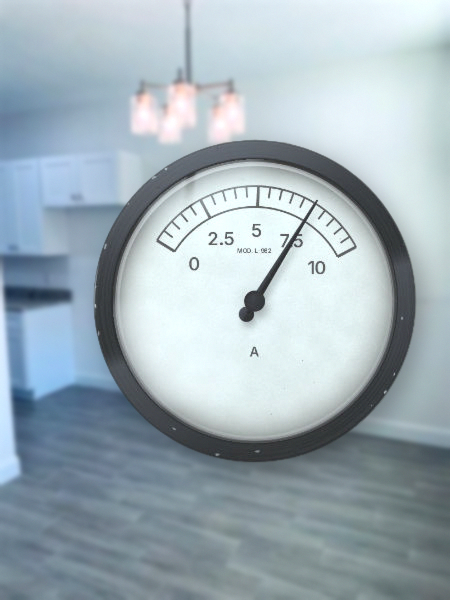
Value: value=7.5 unit=A
